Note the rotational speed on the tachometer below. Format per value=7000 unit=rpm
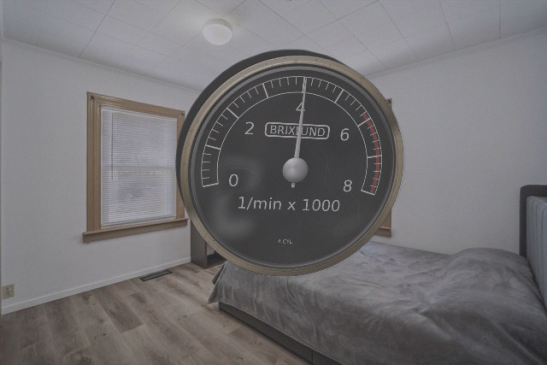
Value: value=4000 unit=rpm
